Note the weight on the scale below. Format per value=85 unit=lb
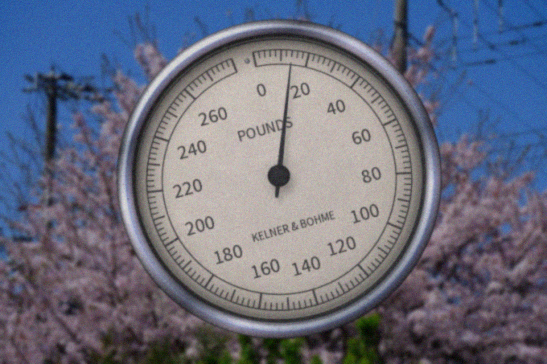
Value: value=14 unit=lb
